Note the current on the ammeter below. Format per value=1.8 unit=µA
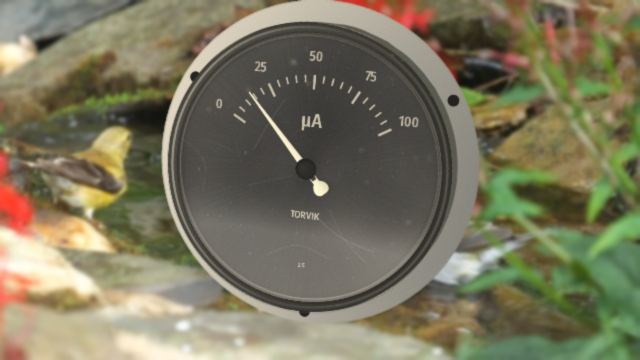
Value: value=15 unit=µA
